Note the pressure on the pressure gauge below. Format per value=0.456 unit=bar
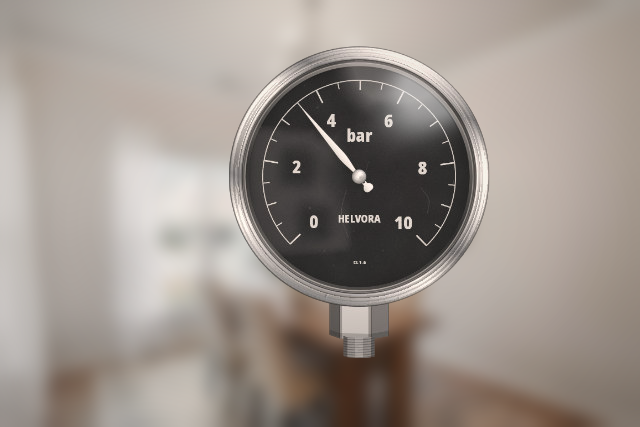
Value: value=3.5 unit=bar
